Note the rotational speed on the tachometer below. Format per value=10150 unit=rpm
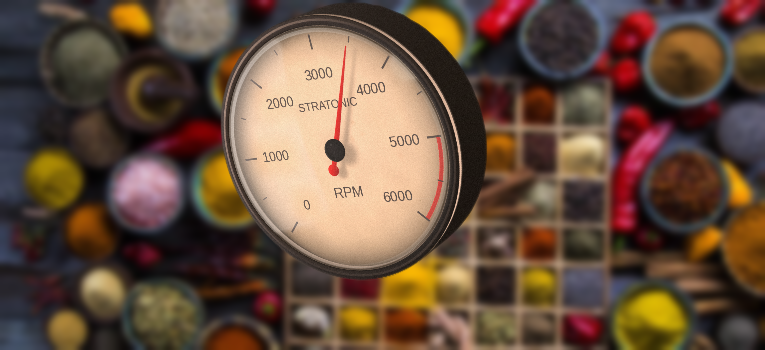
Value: value=3500 unit=rpm
